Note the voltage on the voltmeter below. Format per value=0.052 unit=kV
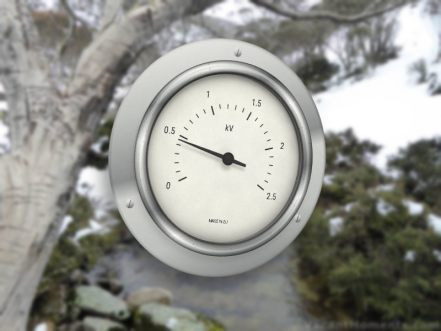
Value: value=0.45 unit=kV
